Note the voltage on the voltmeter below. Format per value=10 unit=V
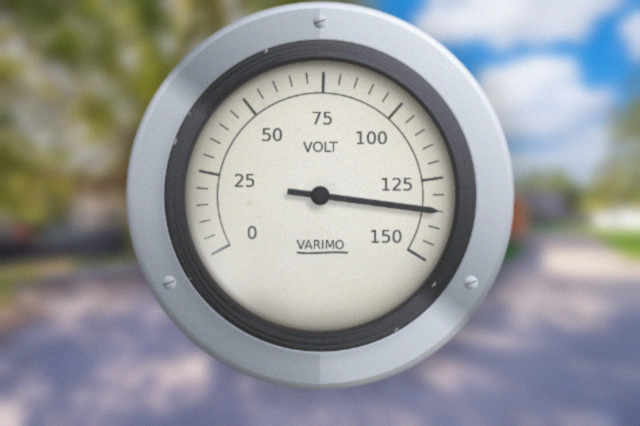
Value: value=135 unit=V
